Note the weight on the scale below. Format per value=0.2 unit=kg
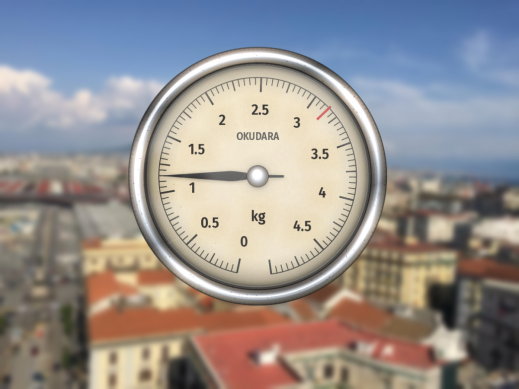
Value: value=1.15 unit=kg
